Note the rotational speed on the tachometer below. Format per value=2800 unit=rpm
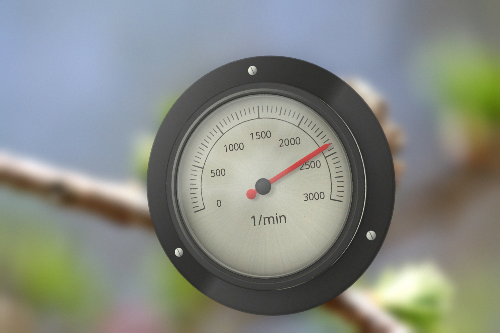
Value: value=2400 unit=rpm
